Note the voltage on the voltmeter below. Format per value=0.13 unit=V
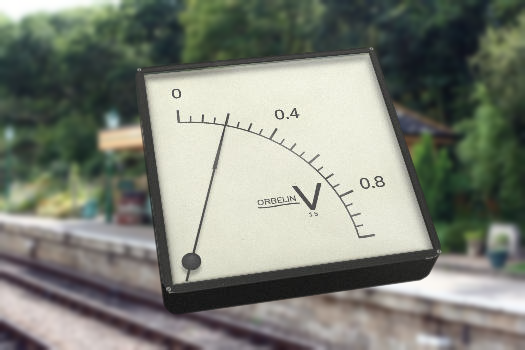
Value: value=0.2 unit=V
